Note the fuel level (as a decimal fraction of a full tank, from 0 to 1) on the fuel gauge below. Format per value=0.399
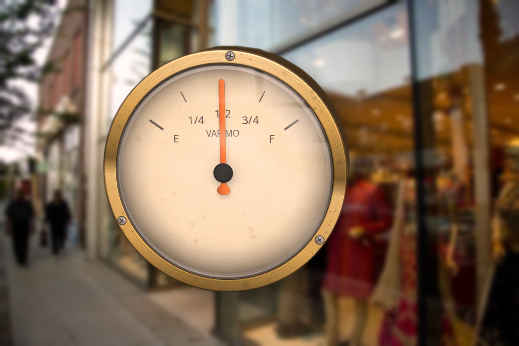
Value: value=0.5
